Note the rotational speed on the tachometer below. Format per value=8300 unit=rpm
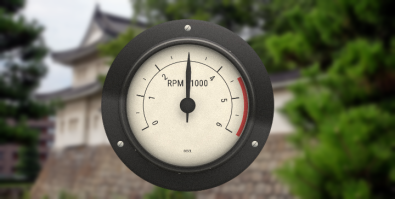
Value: value=3000 unit=rpm
